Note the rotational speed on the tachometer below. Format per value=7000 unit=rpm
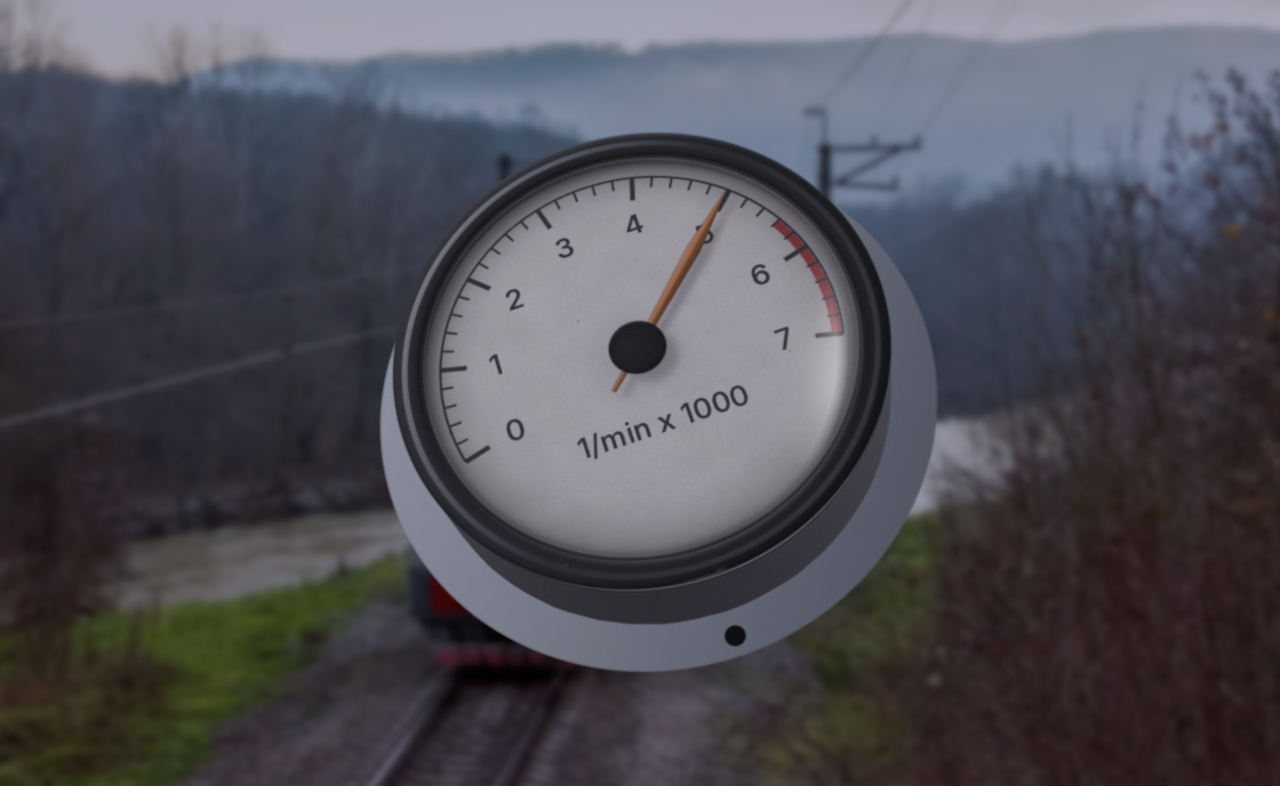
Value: value=5000 unit=rpm
